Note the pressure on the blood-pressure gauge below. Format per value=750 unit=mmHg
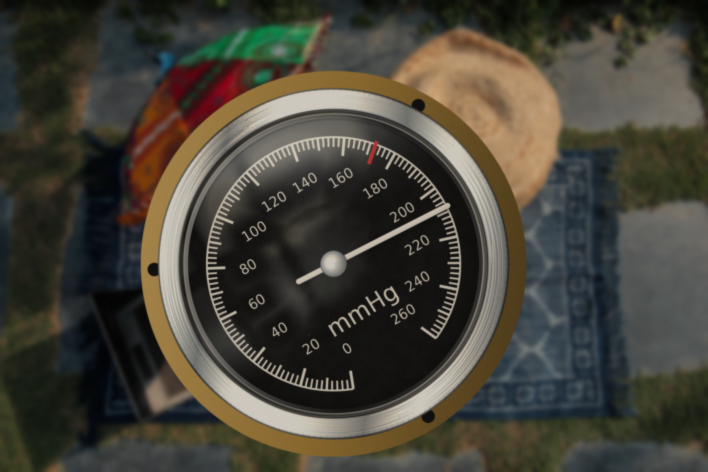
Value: value=208 unit=mmHg
